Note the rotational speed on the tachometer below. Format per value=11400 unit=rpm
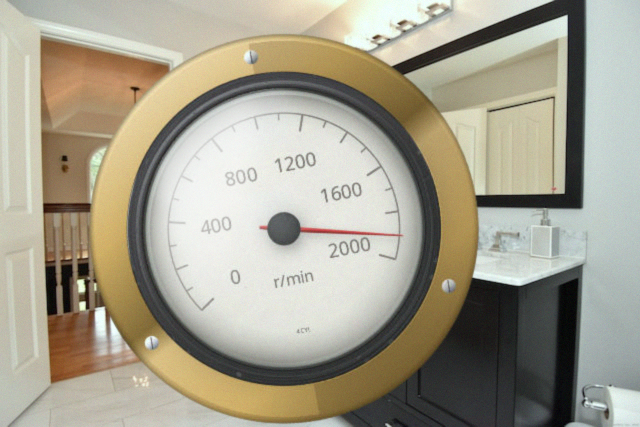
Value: value=1900 unit=rpm
